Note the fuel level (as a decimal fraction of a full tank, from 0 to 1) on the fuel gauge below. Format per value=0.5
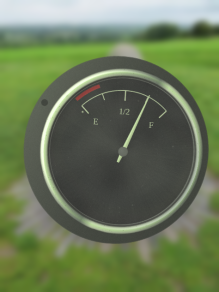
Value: value=0.75
